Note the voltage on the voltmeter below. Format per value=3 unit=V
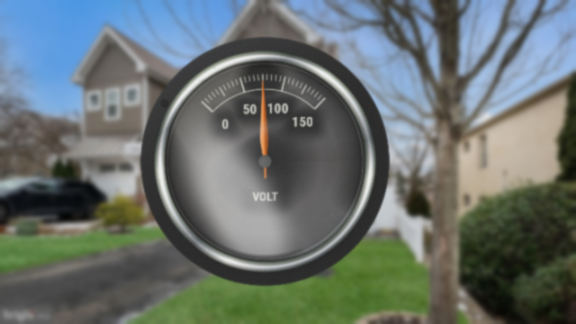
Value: value=75 unit=V
